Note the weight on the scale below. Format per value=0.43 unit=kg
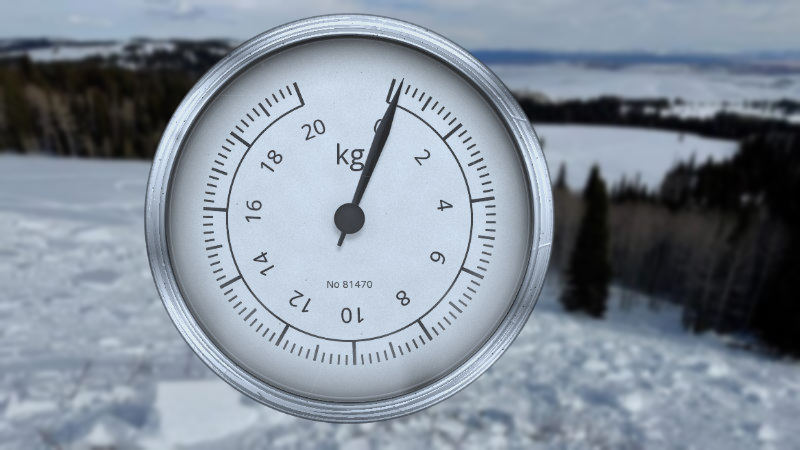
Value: value=0.2 unit=kg
